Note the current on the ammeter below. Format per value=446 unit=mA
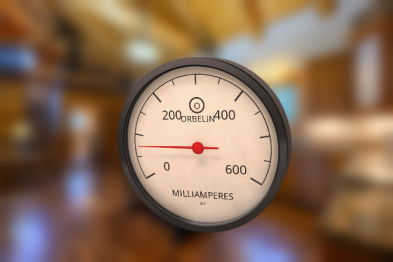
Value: value=75 unit=mA
